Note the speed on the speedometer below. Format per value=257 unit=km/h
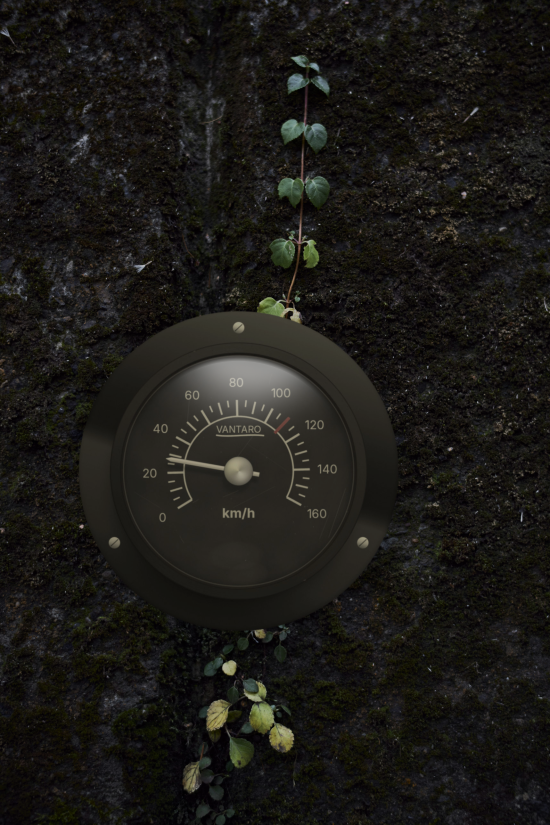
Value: value=27.5 unit=km/h
